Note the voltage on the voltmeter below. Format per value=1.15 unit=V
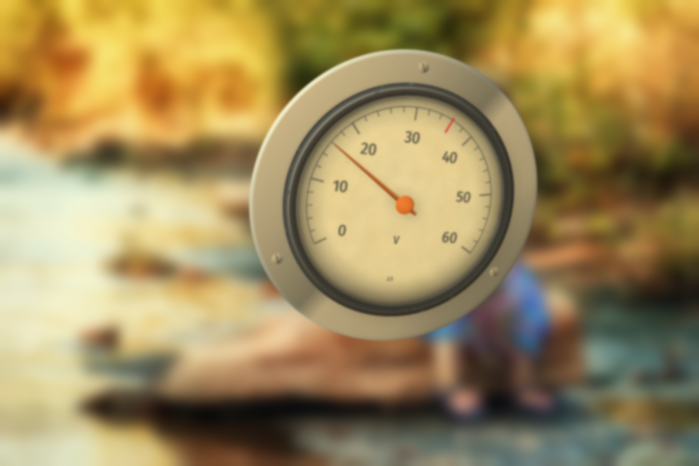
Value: value=16 unit=V
